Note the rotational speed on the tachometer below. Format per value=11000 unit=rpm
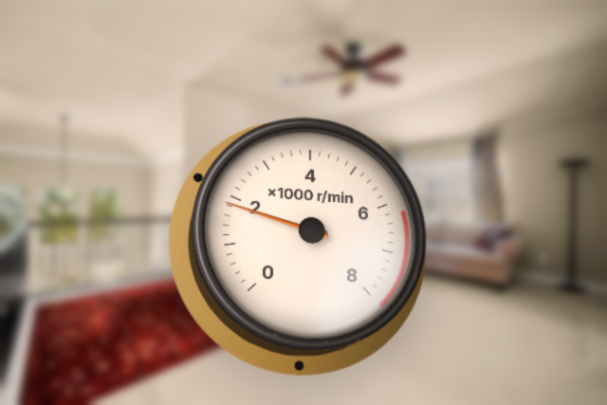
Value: value=1800 unit=rpm
